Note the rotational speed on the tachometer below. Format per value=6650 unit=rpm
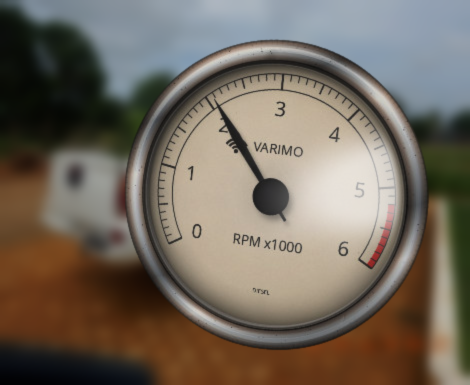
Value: value=2100 unit=rpm
